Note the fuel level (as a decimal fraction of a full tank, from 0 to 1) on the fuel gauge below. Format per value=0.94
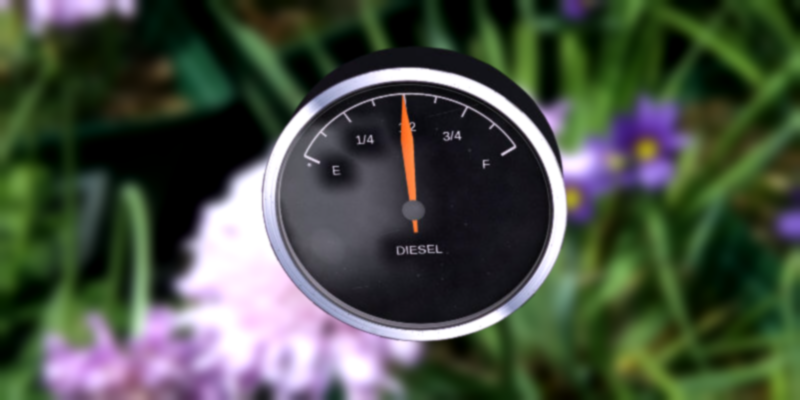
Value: value=0.5
